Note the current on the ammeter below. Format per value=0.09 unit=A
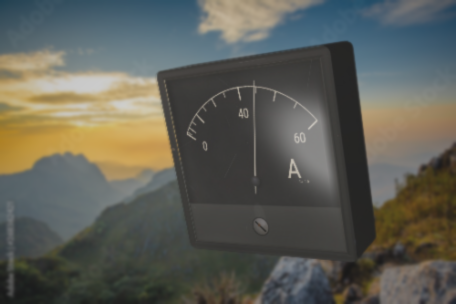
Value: value=45 unit=A
